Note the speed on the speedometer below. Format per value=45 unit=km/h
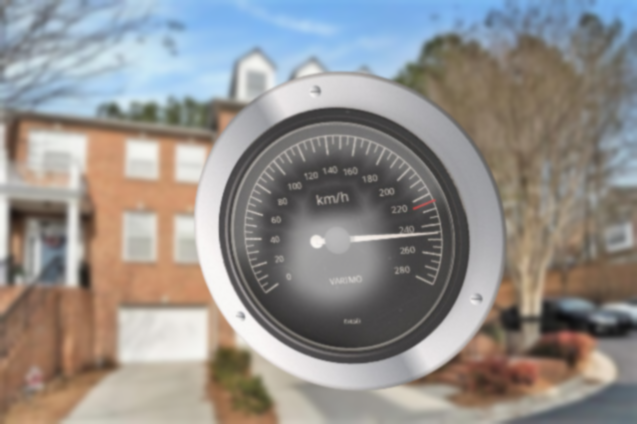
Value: value=245 unit=km/h
